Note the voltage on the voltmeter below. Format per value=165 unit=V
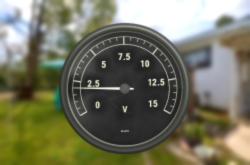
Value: value=2 unit=V
